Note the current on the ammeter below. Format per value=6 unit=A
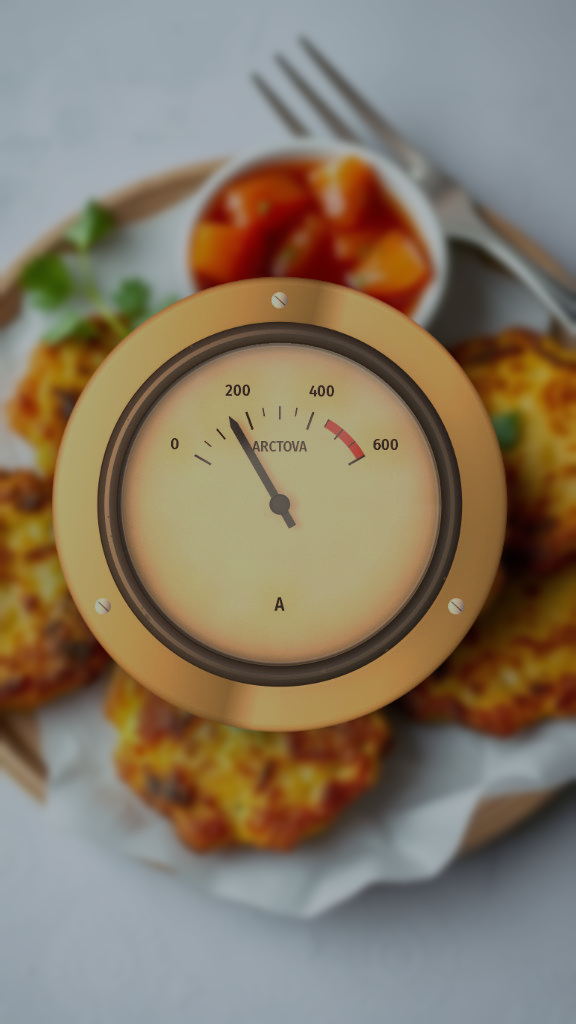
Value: value=150 unit=A
